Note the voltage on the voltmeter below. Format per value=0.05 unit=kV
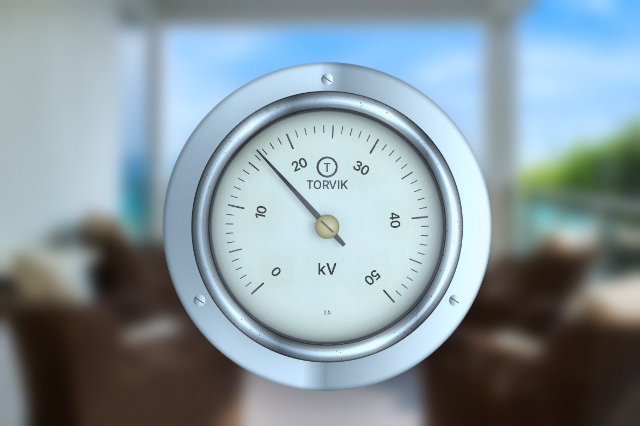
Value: value=16.5 unit=kV
